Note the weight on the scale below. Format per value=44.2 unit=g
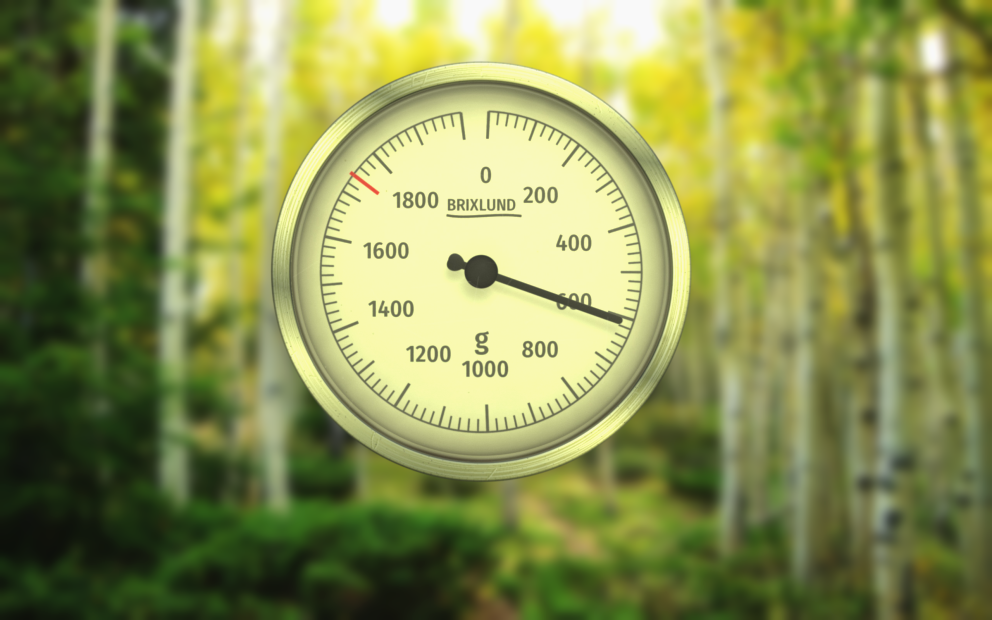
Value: value=610 unit=g
